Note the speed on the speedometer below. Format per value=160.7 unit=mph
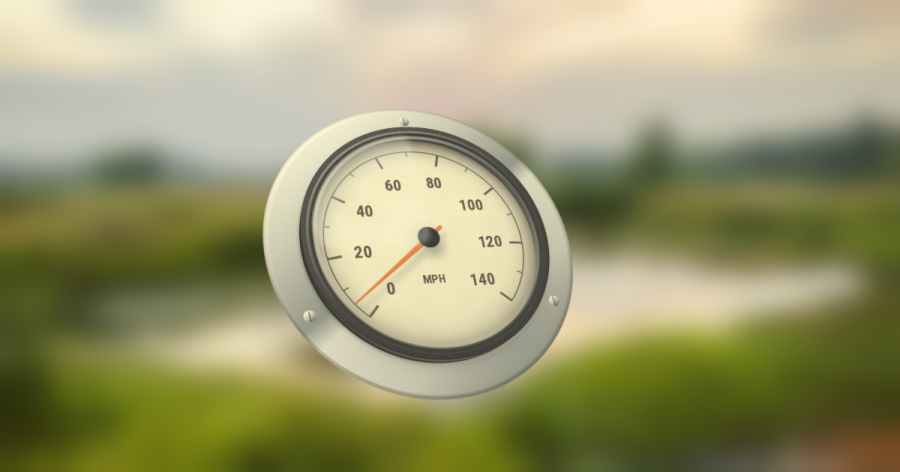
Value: value=5 unit=mph
